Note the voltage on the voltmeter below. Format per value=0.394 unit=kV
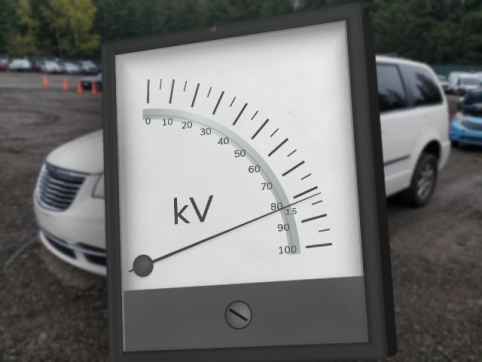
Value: value=82.5 unit=kV
